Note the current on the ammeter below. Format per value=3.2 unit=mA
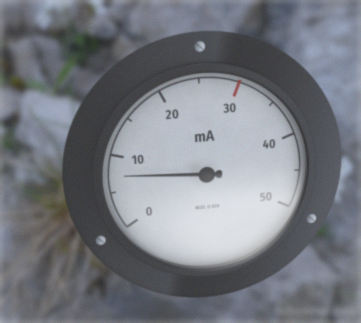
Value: value=7.5 unit=mA
